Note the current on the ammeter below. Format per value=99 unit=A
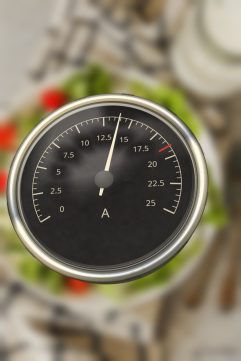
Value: value=14 unit=A
